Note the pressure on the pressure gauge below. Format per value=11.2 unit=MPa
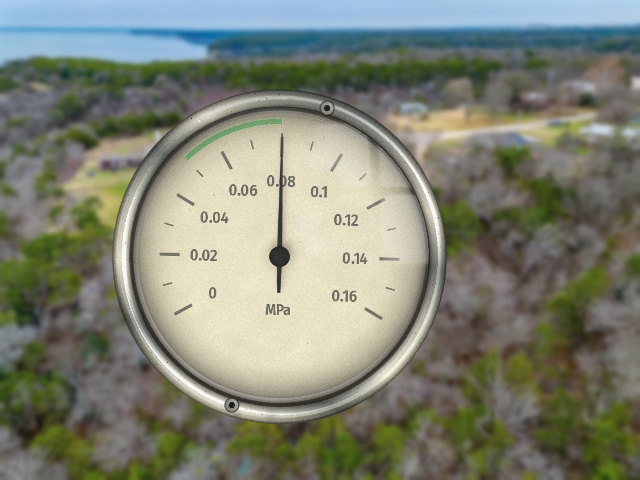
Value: value=0.08 unit=MPa
